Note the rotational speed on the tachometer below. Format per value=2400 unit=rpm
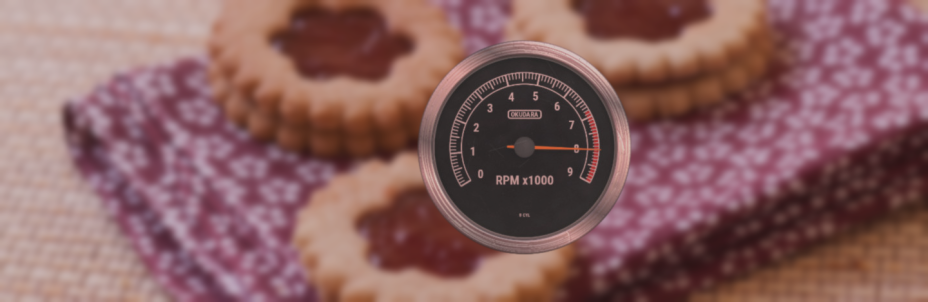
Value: value=8000 unit=rpm
